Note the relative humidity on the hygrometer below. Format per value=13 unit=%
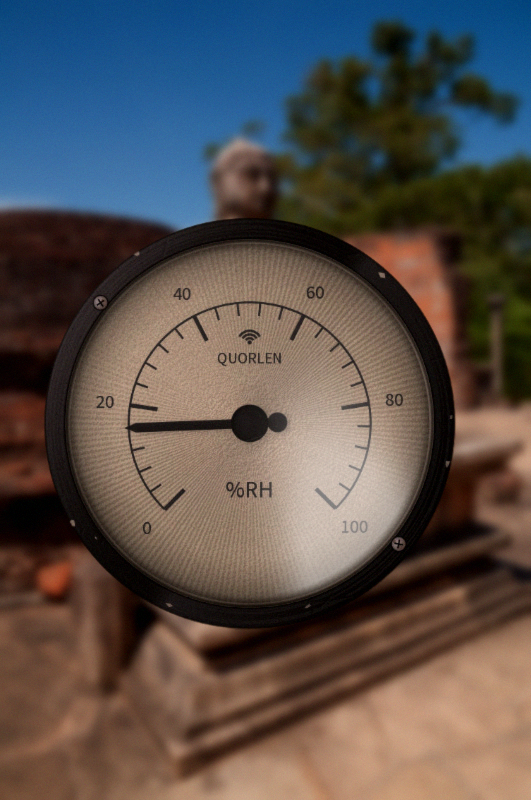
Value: value=16 unit=%
